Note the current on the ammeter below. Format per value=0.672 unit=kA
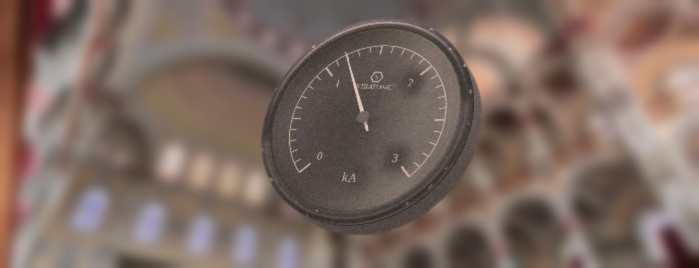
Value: value=1.2 unit=kA
